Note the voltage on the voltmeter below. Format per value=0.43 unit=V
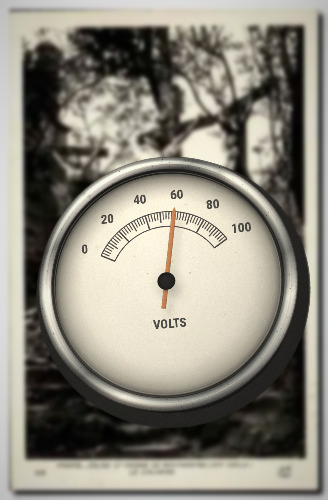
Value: value=60 unit=V
